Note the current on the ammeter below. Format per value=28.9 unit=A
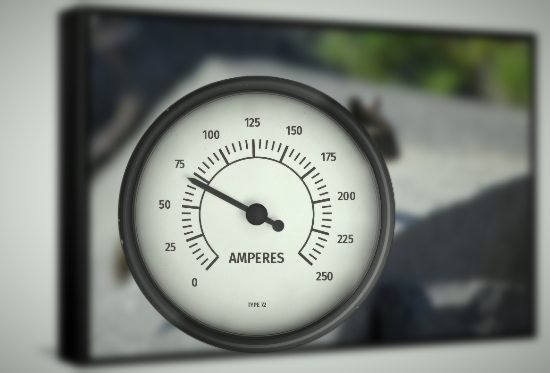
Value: value=70 unit=A
